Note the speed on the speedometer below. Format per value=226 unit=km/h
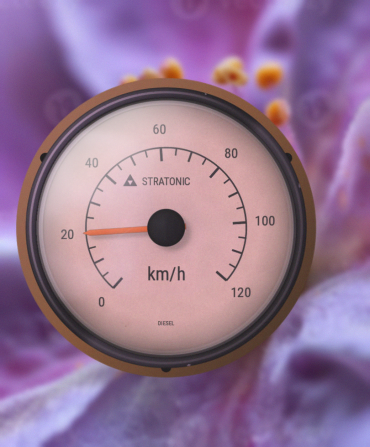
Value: value=20 unit=km/h
